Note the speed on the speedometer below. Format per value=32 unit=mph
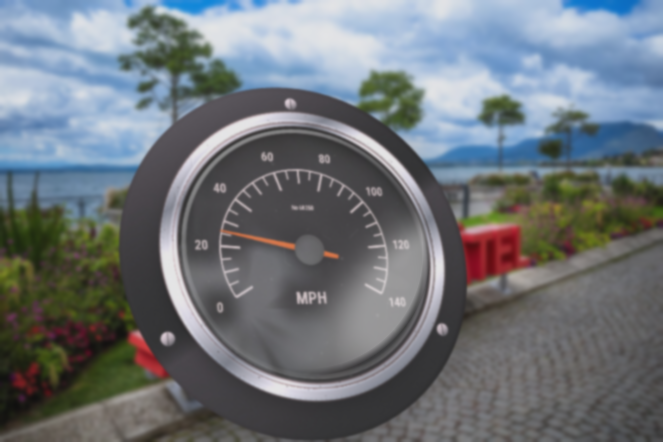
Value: value=25 unit=mph
